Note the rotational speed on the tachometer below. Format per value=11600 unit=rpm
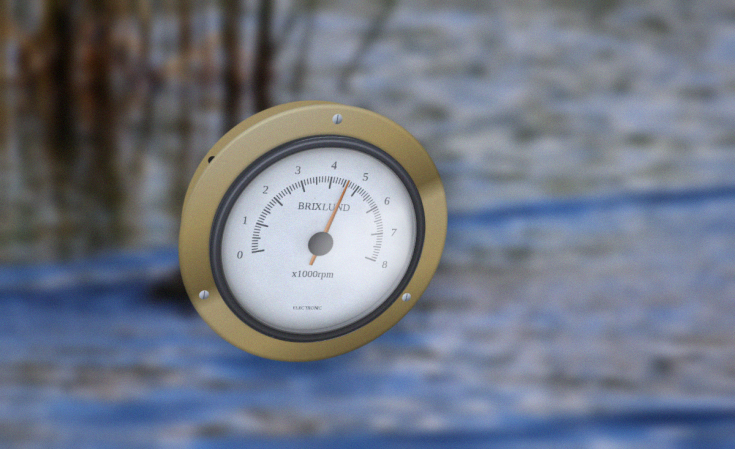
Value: value=4500 unit=rpm
